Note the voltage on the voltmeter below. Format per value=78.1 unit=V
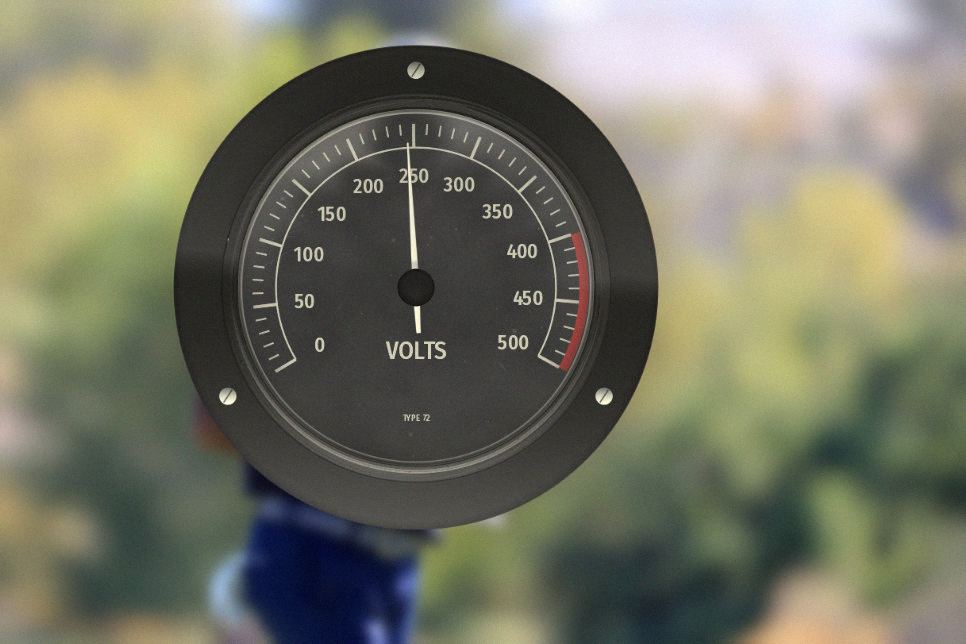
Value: value=245 unit=V
